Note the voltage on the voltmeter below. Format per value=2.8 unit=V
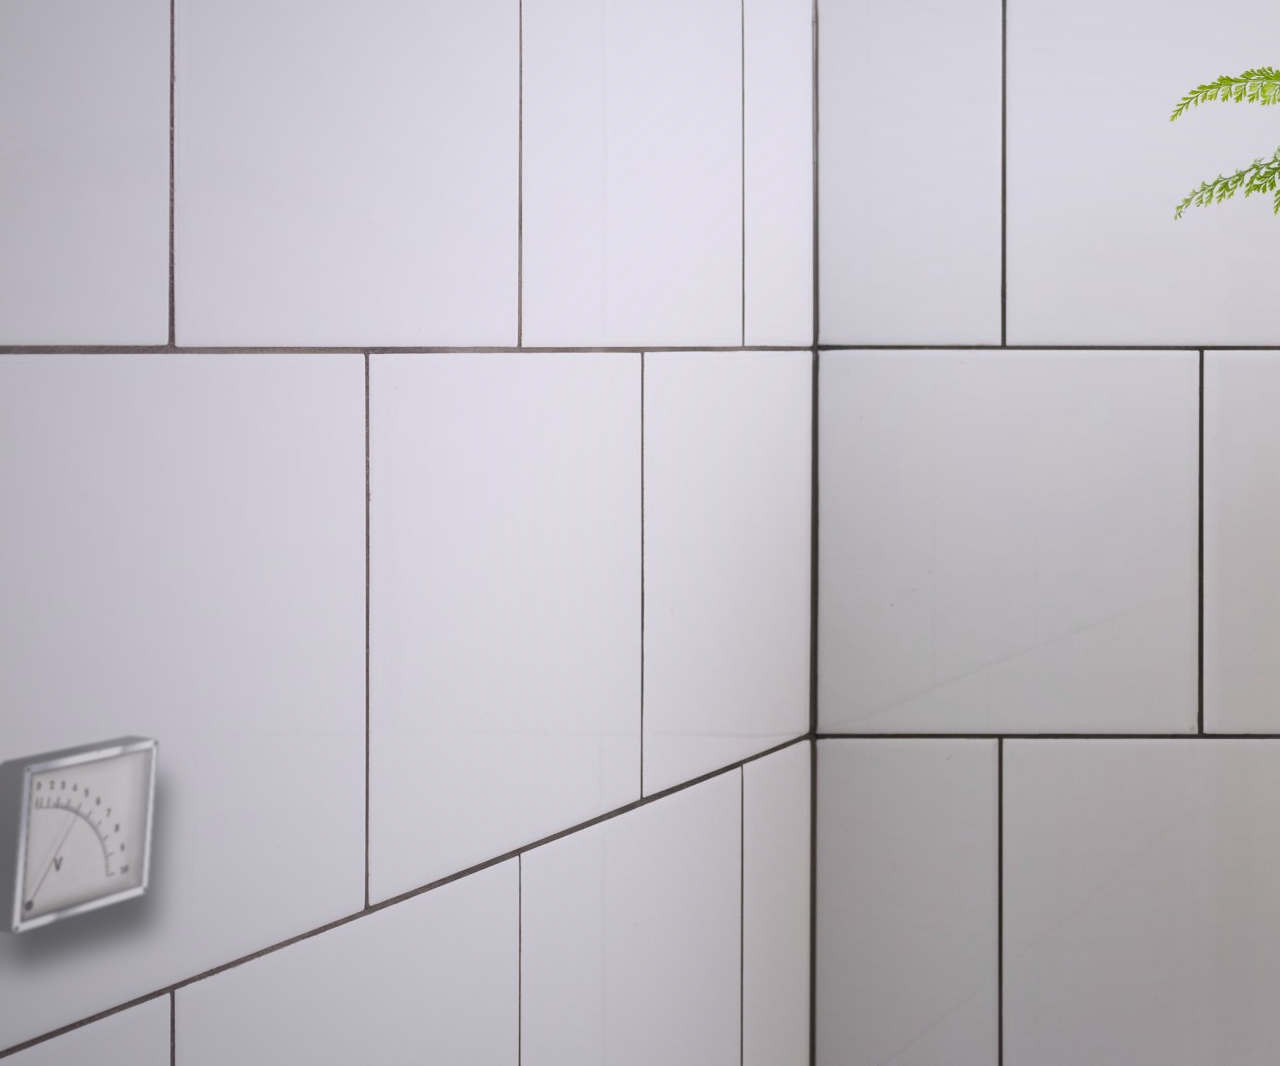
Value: value=5 unit=V
